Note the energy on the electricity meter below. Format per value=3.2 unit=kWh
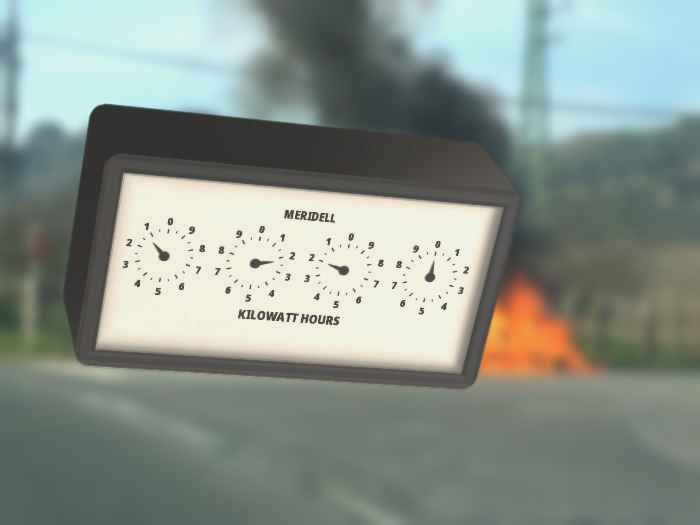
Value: value=1220 unit=kWh
